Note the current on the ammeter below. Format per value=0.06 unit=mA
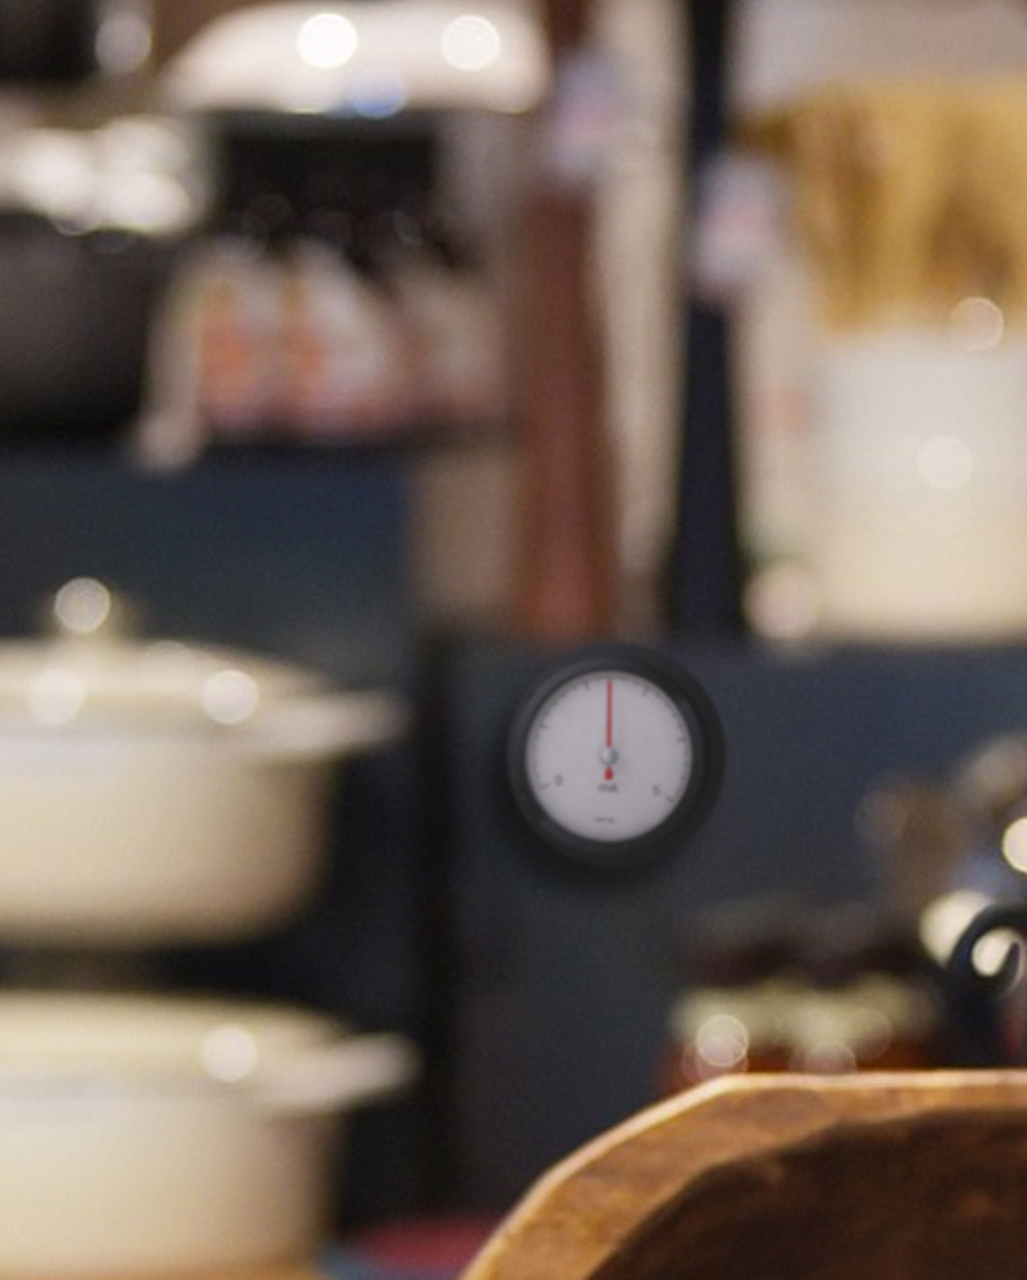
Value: value=2.4 unit=mA
